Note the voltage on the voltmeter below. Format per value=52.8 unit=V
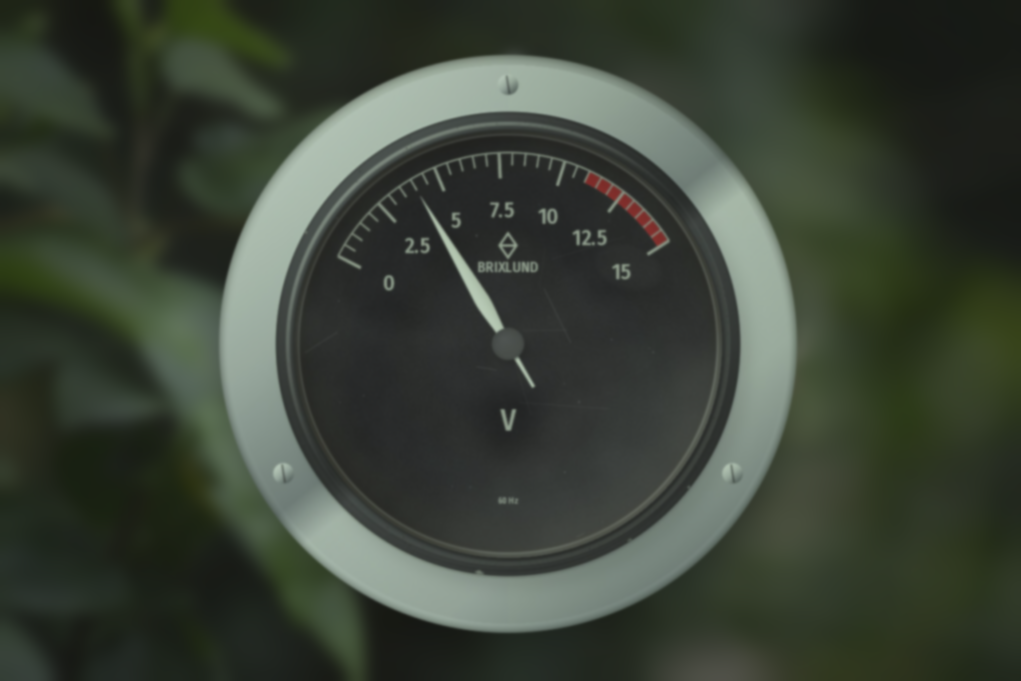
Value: value=4 unit=V
